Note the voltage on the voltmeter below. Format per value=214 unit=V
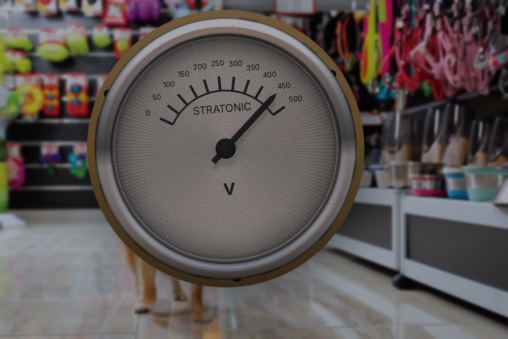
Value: value=450 unit=V
